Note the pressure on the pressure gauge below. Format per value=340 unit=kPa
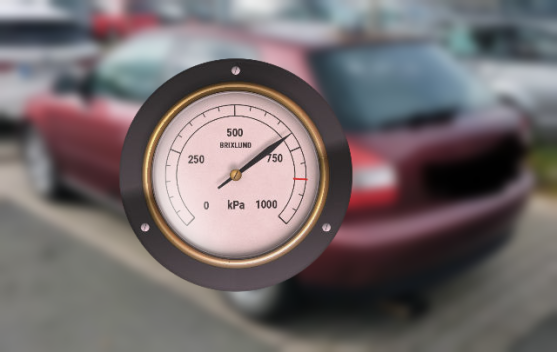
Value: value=700 unit=kPa
